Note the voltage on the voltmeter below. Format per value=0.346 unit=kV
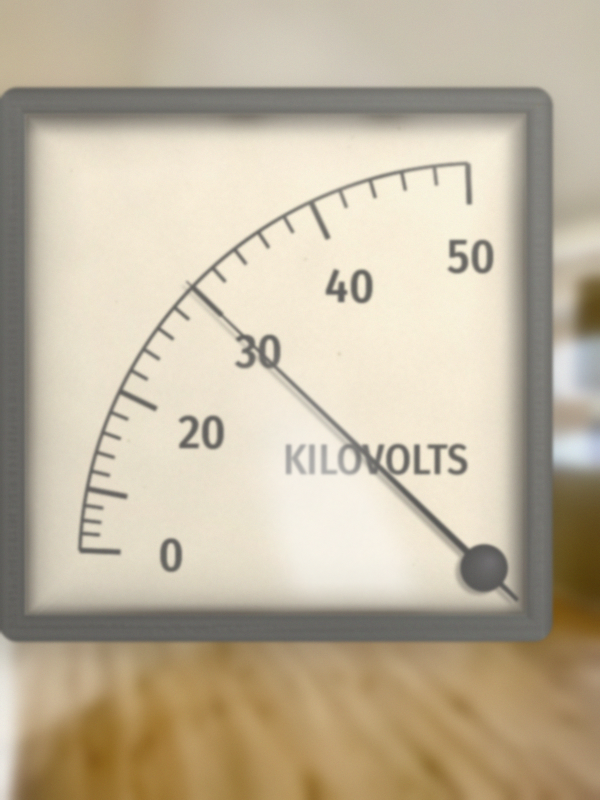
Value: value=30 unit=kV
